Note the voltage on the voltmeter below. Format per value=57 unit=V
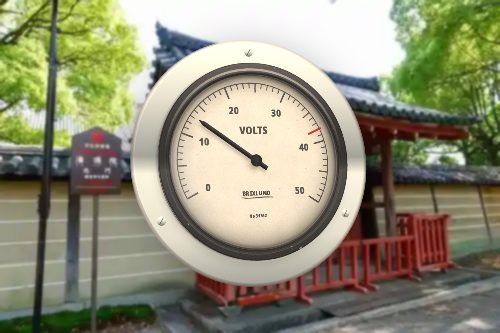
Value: value=13 unit=V
